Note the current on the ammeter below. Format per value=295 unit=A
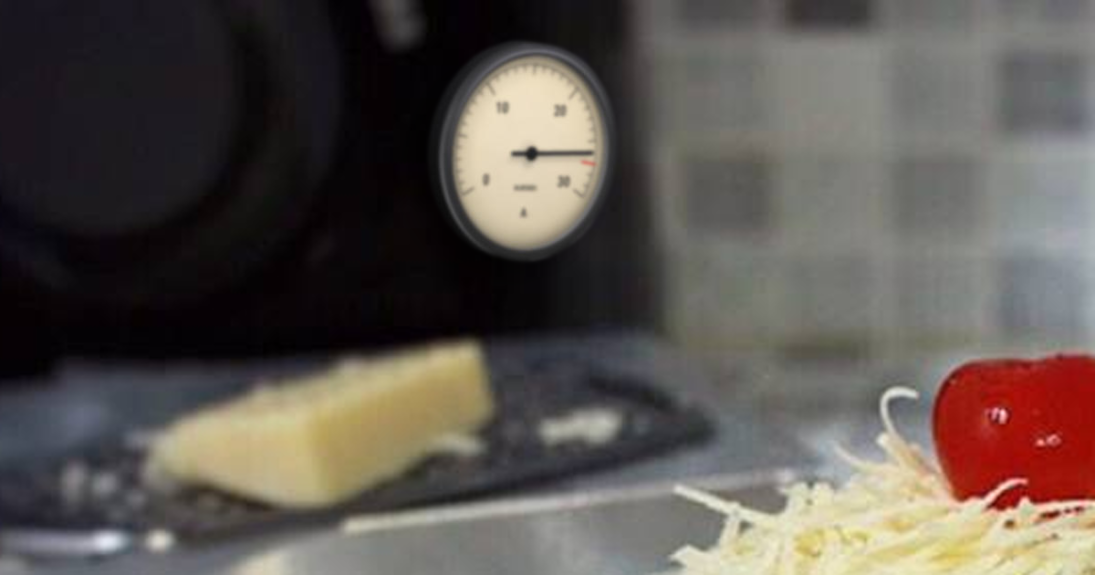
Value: value=26 unit=A
